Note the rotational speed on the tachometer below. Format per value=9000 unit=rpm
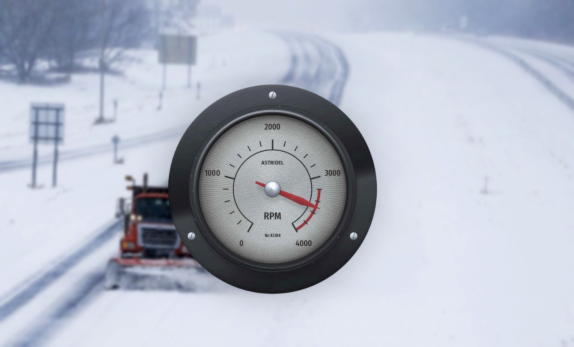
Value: value=3500 unit=rpm
